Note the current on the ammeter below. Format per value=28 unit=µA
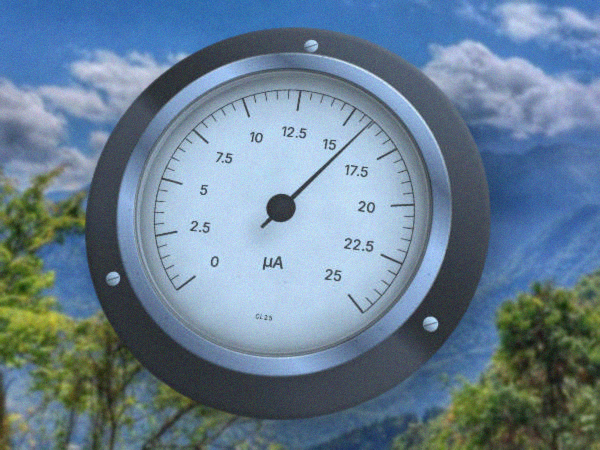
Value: value=16 unit=µA
